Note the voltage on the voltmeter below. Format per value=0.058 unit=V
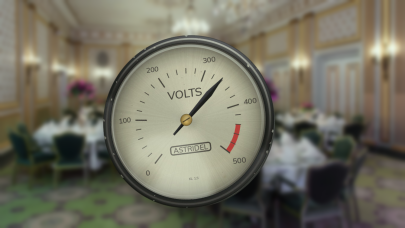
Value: value=340 unit=V
